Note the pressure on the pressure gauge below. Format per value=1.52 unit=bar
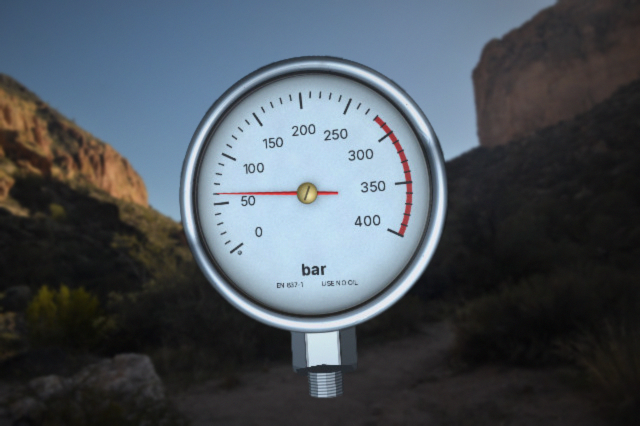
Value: value=60 unit=bar
